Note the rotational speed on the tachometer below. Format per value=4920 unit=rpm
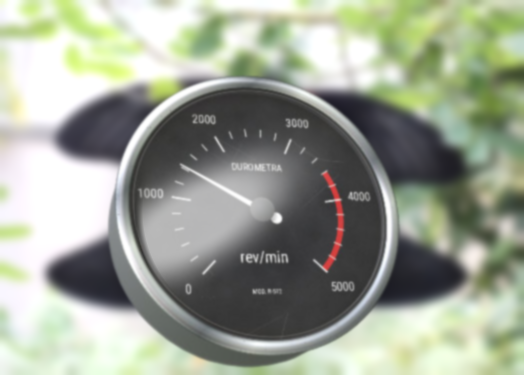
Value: value=1400 unit=rpm
